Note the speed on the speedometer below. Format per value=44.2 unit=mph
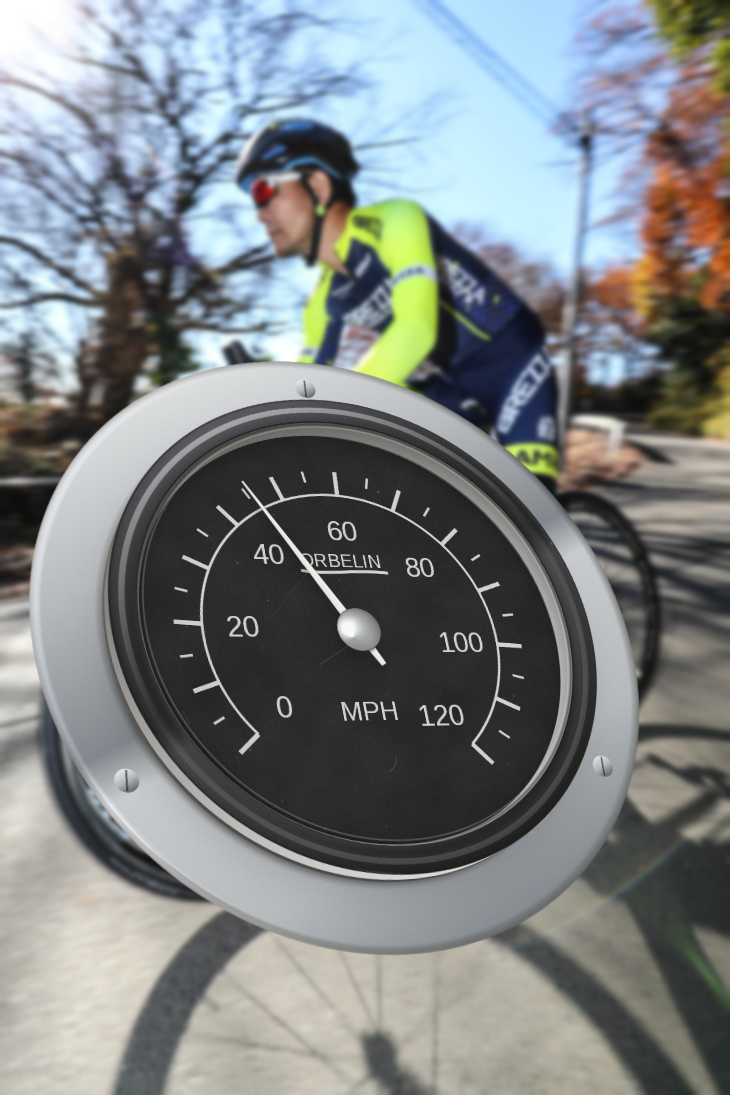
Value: value=45 unit=mph
